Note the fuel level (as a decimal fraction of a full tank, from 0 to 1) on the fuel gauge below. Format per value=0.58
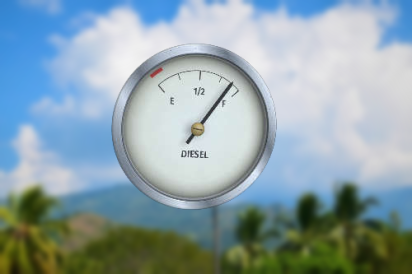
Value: value=0.875
